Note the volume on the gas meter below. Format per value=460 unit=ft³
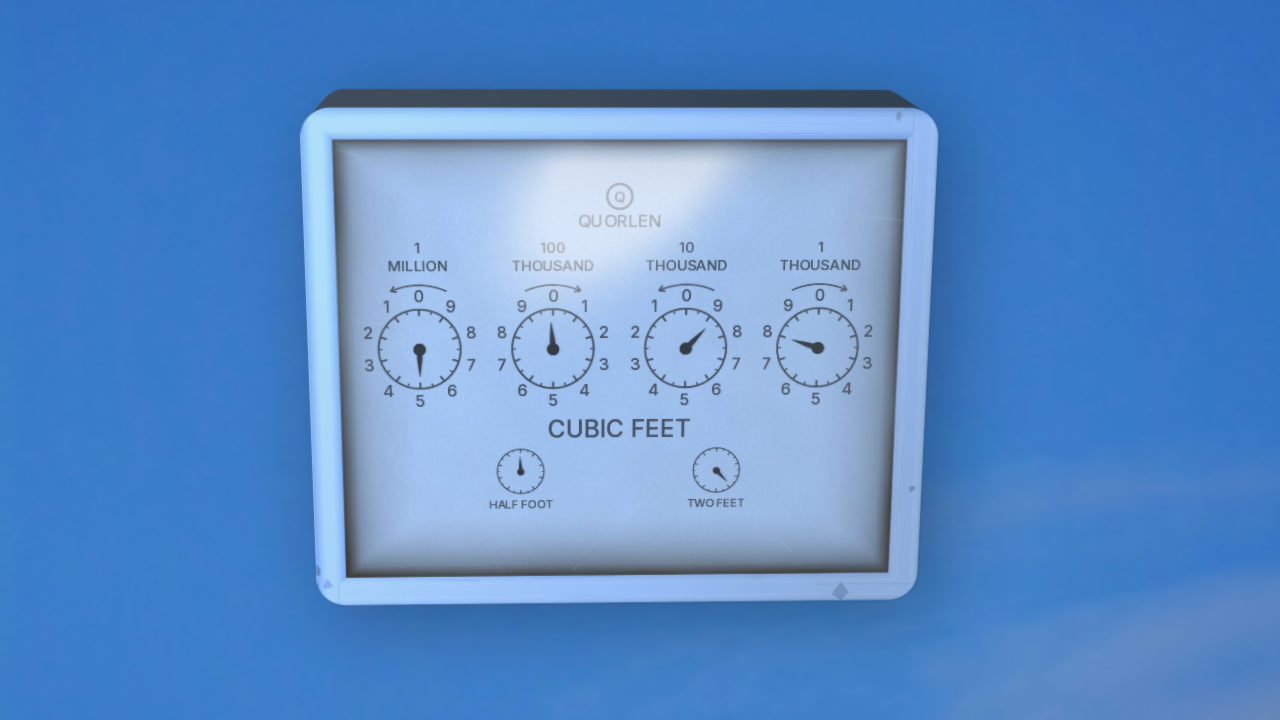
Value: value=498800 unit=ft³
